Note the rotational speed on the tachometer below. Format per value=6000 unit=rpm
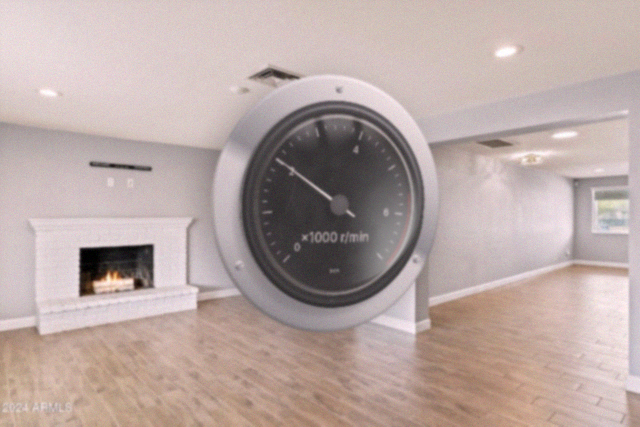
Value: value=2000 unit=rpm
